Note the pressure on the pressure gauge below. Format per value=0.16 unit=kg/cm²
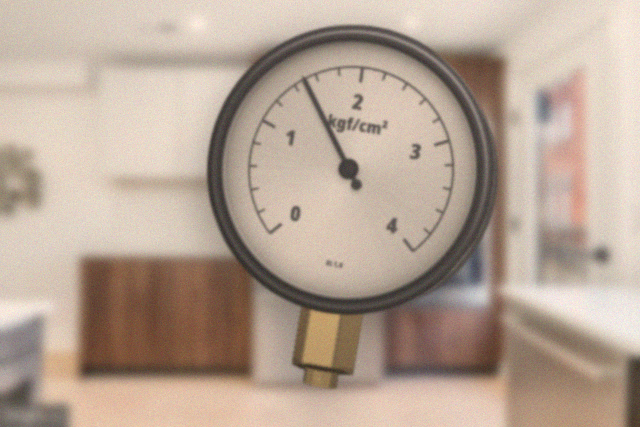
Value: value=1.5 unit=kg/cm²
